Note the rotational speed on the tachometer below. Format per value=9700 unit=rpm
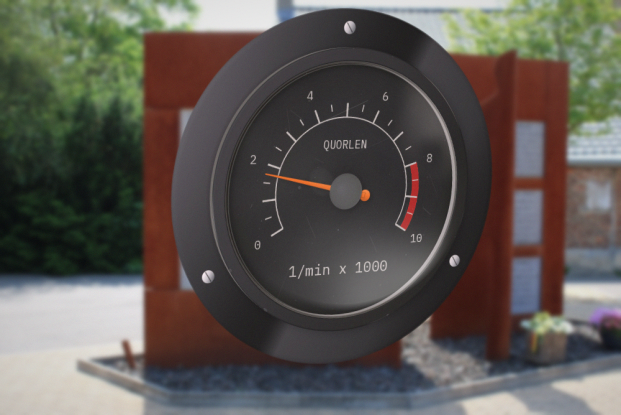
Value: value=1750 unit=rpm
